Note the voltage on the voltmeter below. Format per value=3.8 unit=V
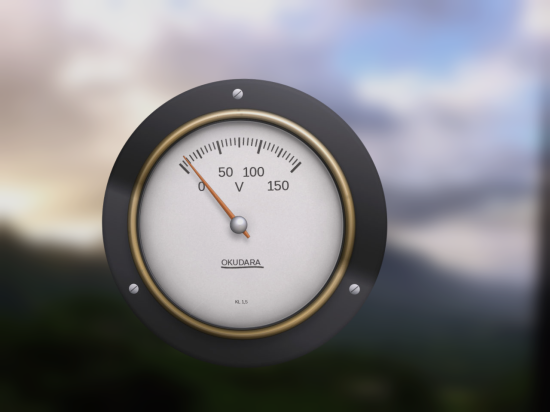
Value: value=10 unit=V
